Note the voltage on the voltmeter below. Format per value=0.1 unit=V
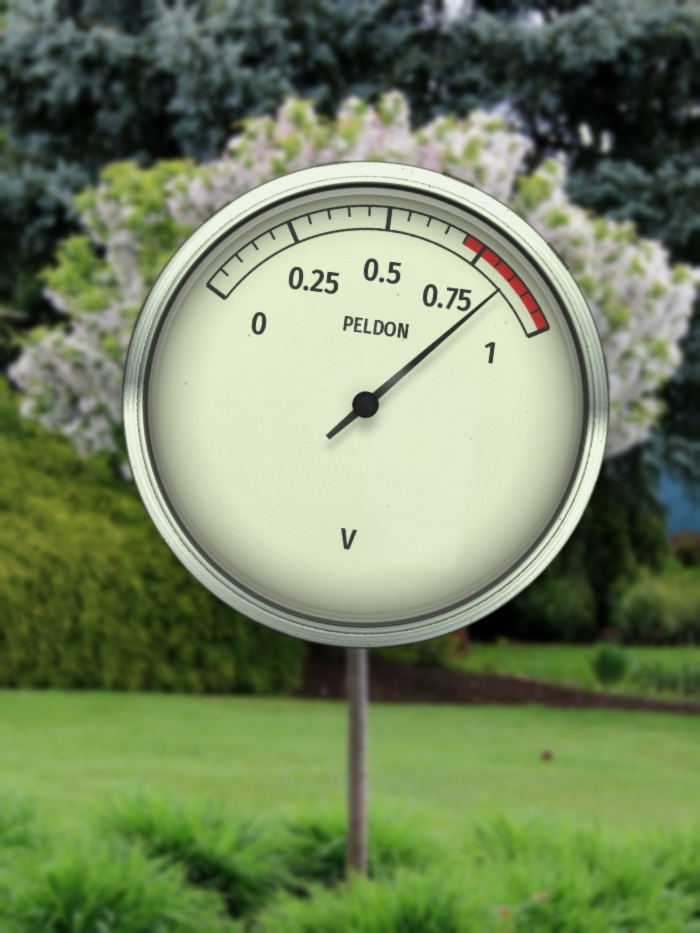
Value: value=0.85 unit=V
